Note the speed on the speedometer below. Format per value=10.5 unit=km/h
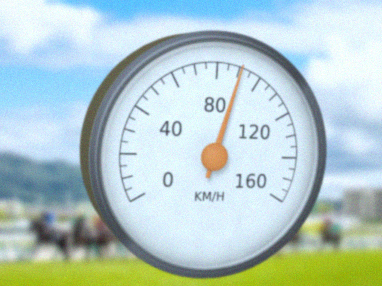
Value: value=90 unit=km/h
